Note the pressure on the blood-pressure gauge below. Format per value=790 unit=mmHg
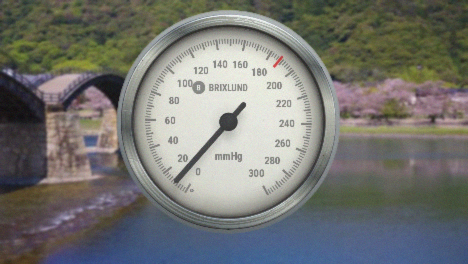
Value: value=10 unit=mmHg
